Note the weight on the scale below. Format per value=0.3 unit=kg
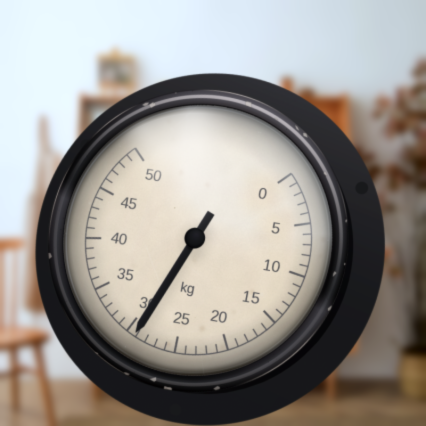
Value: value=29 unit=kg
